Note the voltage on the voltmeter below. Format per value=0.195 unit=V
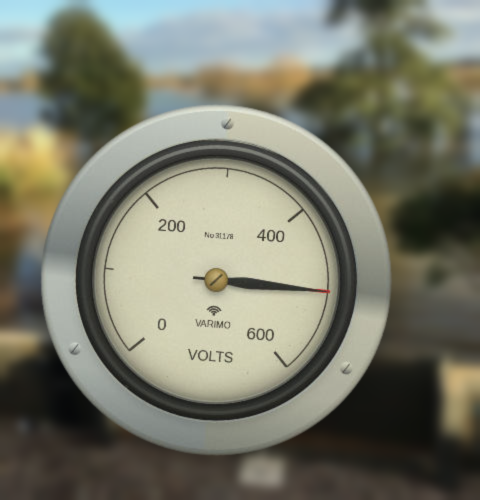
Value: value=500 unit=V
